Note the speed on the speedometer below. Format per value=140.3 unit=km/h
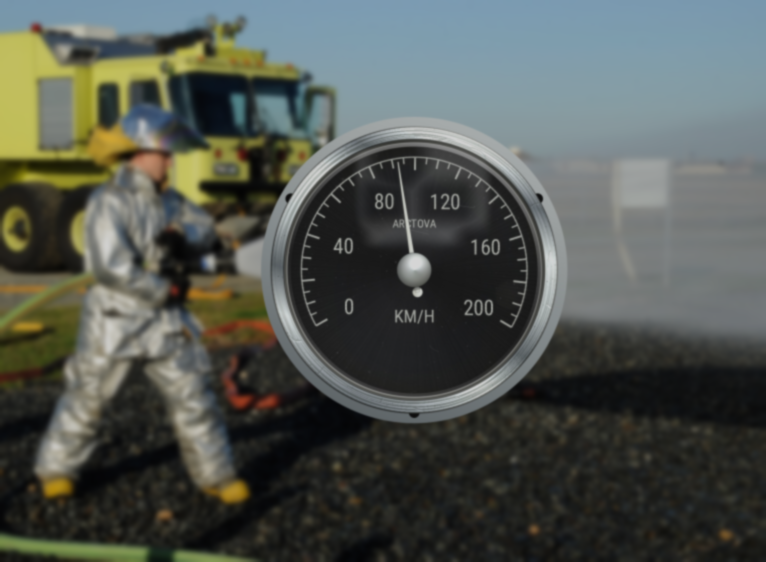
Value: value=92.5 unit=km/h
